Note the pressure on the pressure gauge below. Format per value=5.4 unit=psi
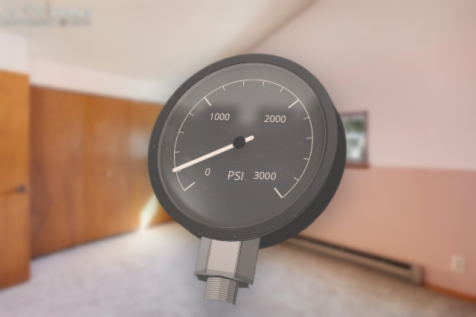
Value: value=200 unit=psi
